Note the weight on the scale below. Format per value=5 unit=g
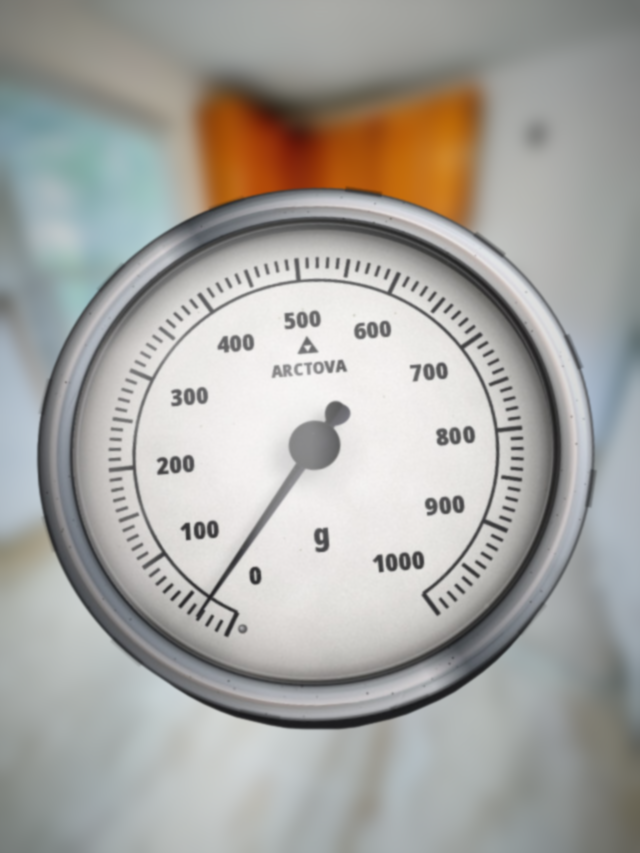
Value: value=30 unit=g
